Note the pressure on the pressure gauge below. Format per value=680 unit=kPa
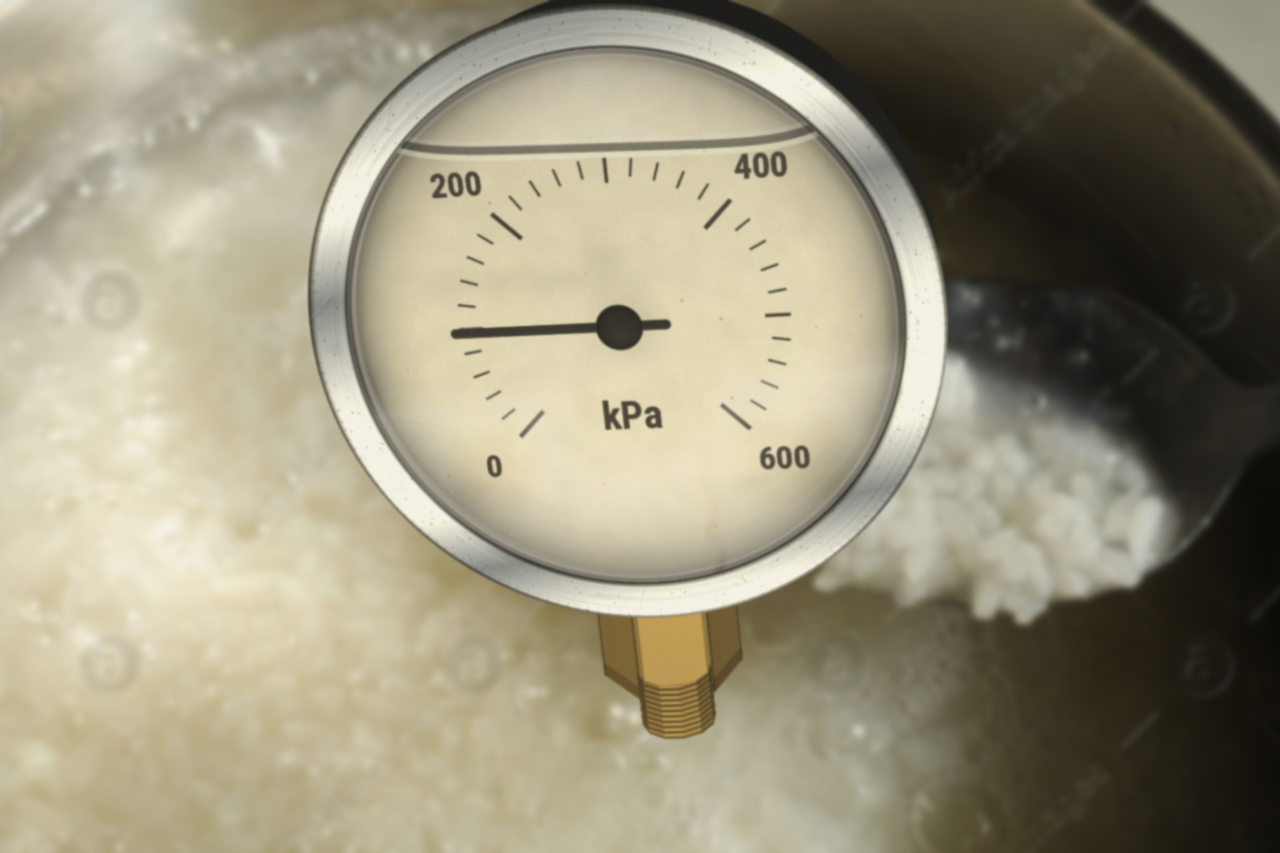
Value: value=100 unit=kPa
